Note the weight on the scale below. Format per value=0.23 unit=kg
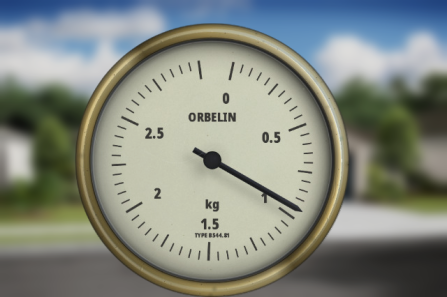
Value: value=0.95 unit=kg
